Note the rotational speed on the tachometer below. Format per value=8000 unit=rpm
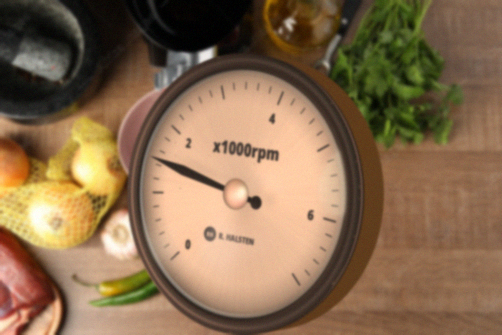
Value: value=1500 unit=rpm
